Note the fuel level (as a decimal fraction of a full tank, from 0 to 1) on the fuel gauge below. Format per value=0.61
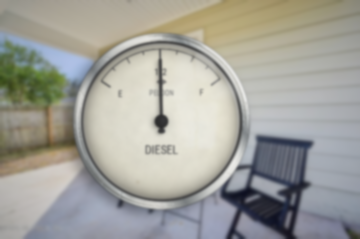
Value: value=0.5
